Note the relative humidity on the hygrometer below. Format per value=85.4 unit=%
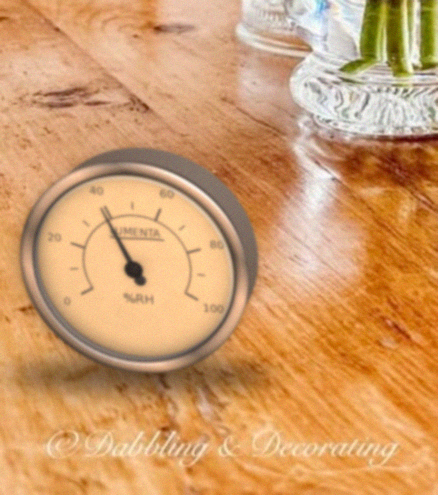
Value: value=40 unit=%
